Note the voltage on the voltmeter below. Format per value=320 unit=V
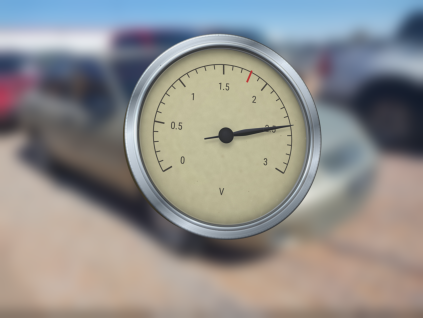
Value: value=2.5 unit=V
